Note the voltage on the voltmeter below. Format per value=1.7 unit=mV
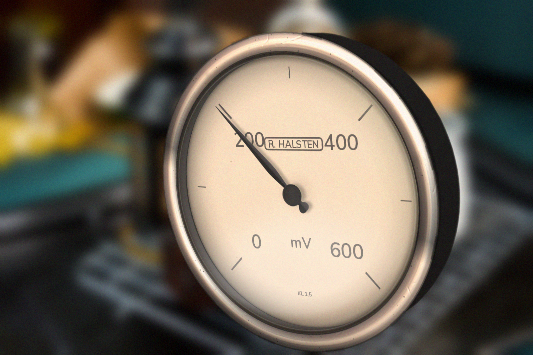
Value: value=200 unit=mV
